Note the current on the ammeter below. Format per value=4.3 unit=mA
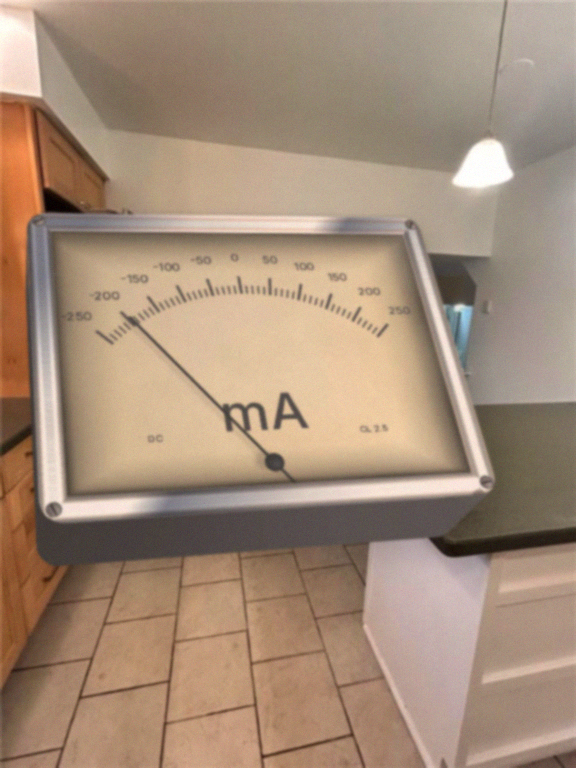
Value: value=-200 unit=mA
